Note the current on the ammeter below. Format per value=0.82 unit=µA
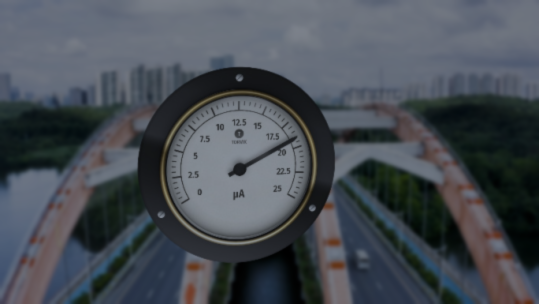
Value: value=19 unit=µA
